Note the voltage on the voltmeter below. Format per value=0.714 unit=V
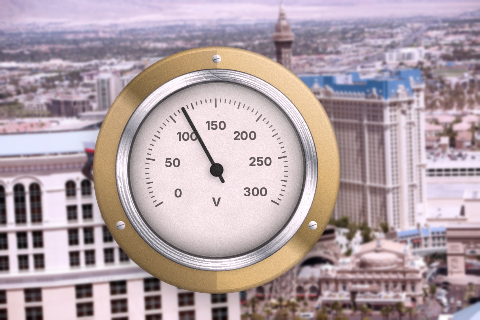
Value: value=115 unit=V
